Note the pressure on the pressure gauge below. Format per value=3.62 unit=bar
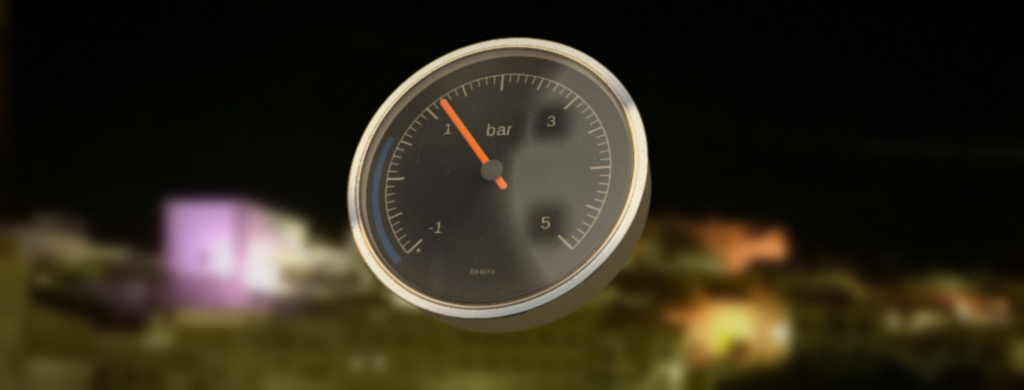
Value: value=1.2 unit=bar
